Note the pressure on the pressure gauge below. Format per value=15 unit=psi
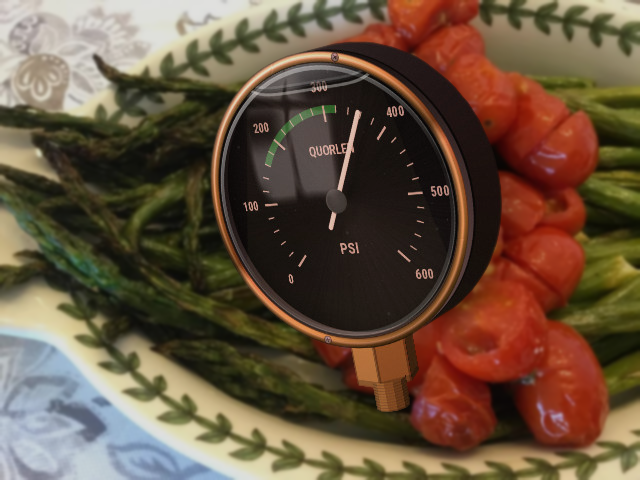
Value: value=360 unit=psi
